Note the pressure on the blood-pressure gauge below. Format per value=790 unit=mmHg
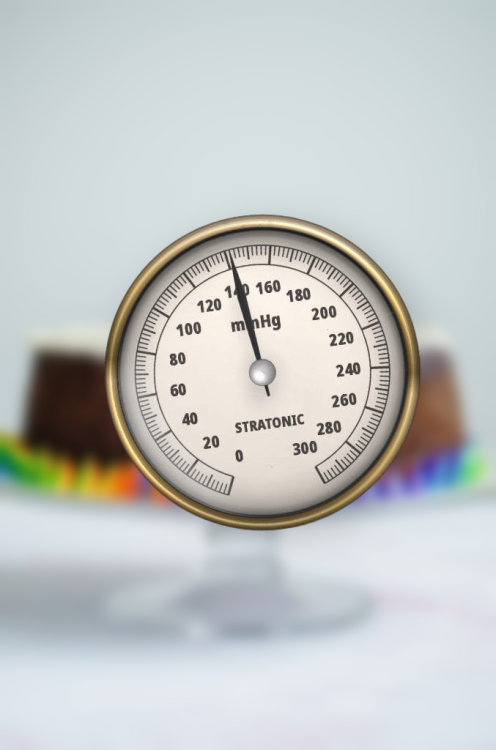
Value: value=142 unit=mmHg
